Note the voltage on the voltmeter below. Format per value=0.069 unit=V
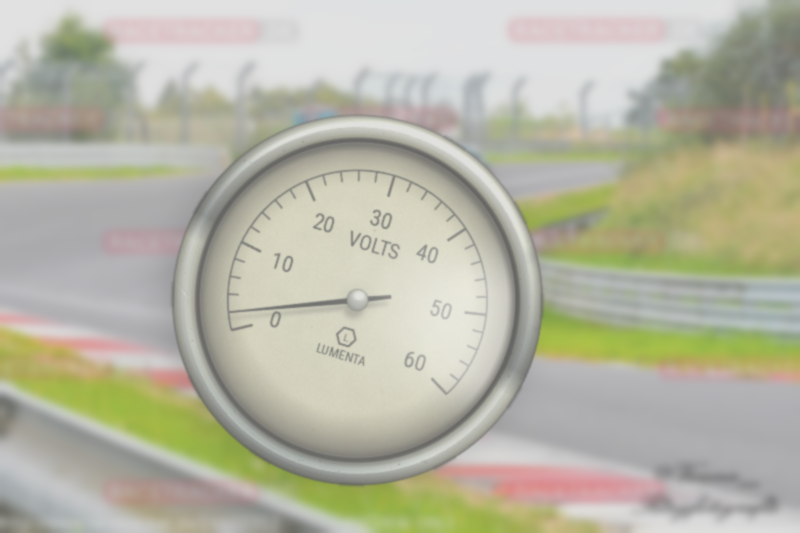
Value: value=2 unit=V
